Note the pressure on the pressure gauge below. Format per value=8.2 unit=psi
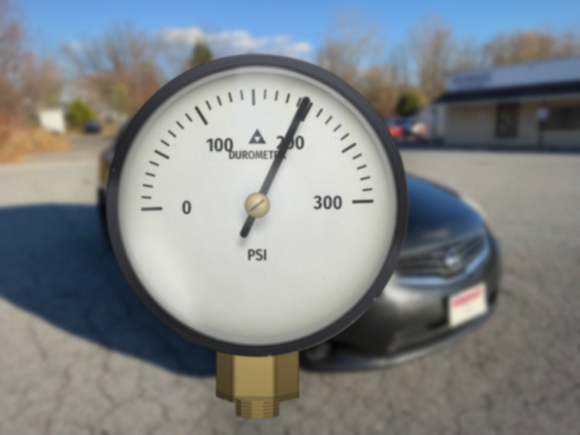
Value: value=195 unit=psi
